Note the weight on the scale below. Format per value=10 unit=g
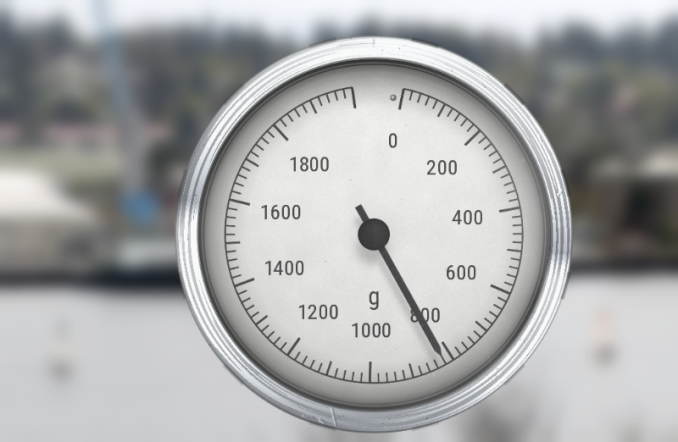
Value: value=820 unit=g
